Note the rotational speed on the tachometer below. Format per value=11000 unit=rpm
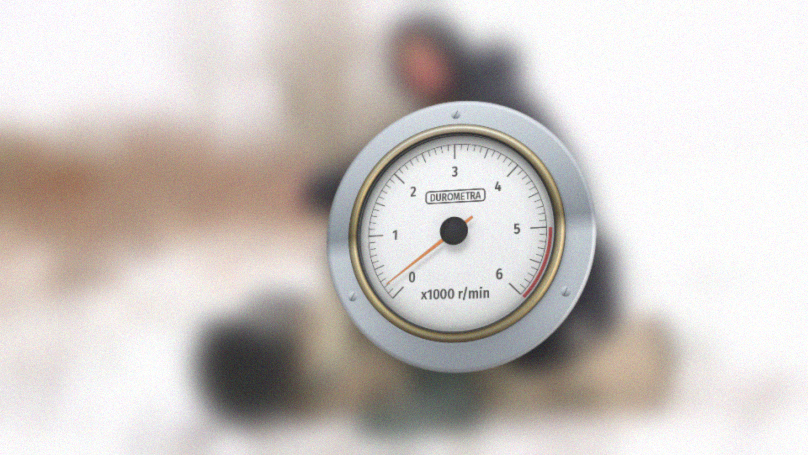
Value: value=200 unit=rpm
